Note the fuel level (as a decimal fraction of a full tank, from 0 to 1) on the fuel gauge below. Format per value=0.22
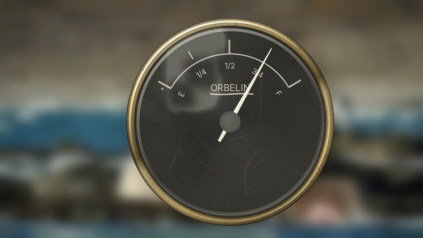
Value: value=0.75
